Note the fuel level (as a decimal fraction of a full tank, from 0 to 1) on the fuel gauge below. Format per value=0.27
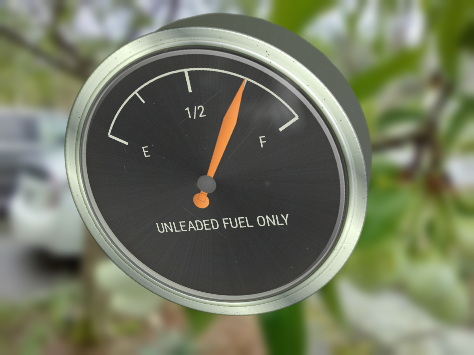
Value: value=0.75
